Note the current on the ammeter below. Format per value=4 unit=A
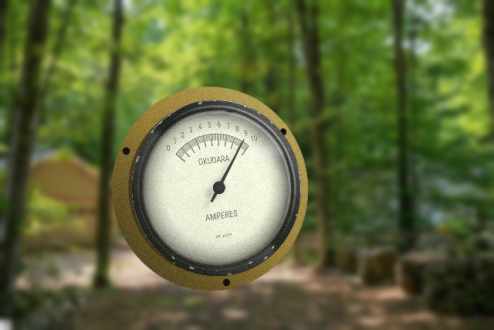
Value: value=9 unit=A
